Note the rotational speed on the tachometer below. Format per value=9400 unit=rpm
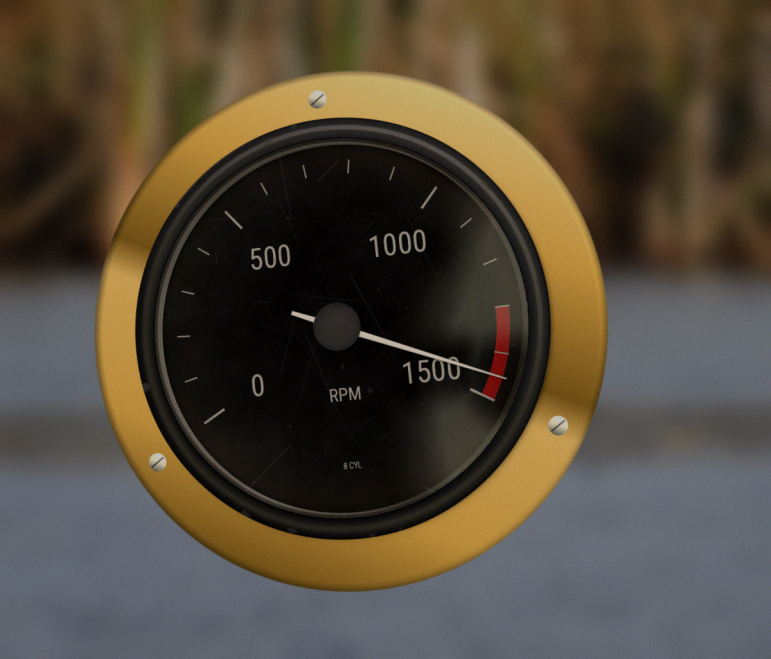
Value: value=1450 unit=rpm
